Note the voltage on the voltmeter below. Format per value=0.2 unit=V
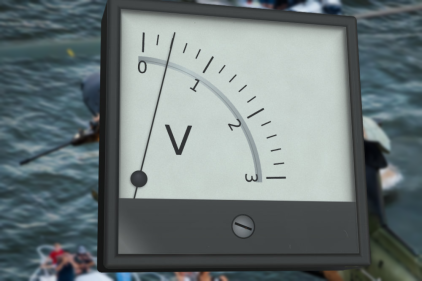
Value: value=0.4 unit=V
